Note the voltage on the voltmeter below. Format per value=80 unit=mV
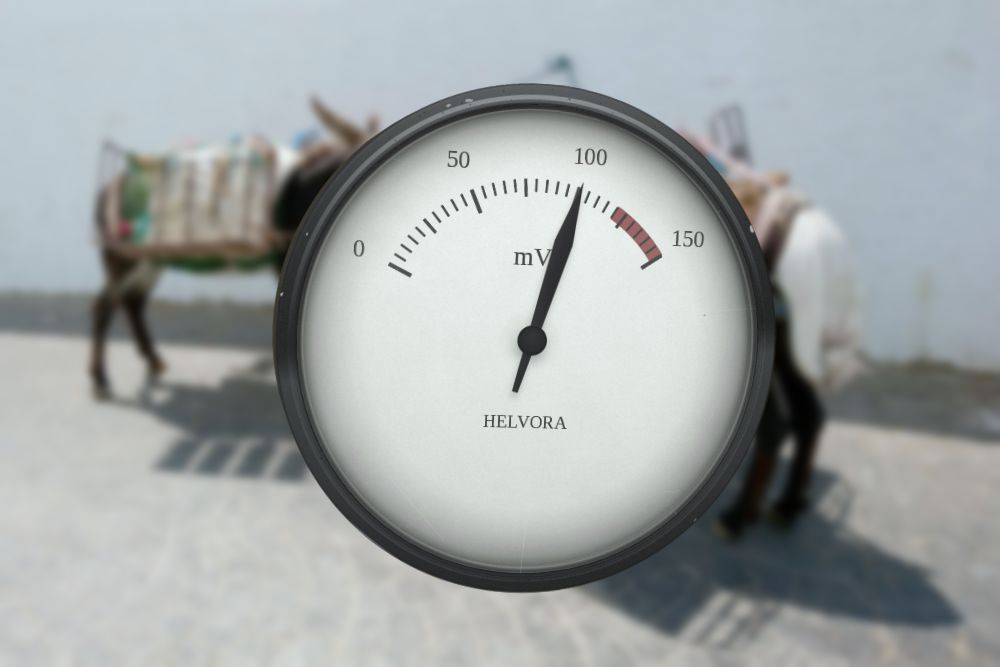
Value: value=100 unit=mV
